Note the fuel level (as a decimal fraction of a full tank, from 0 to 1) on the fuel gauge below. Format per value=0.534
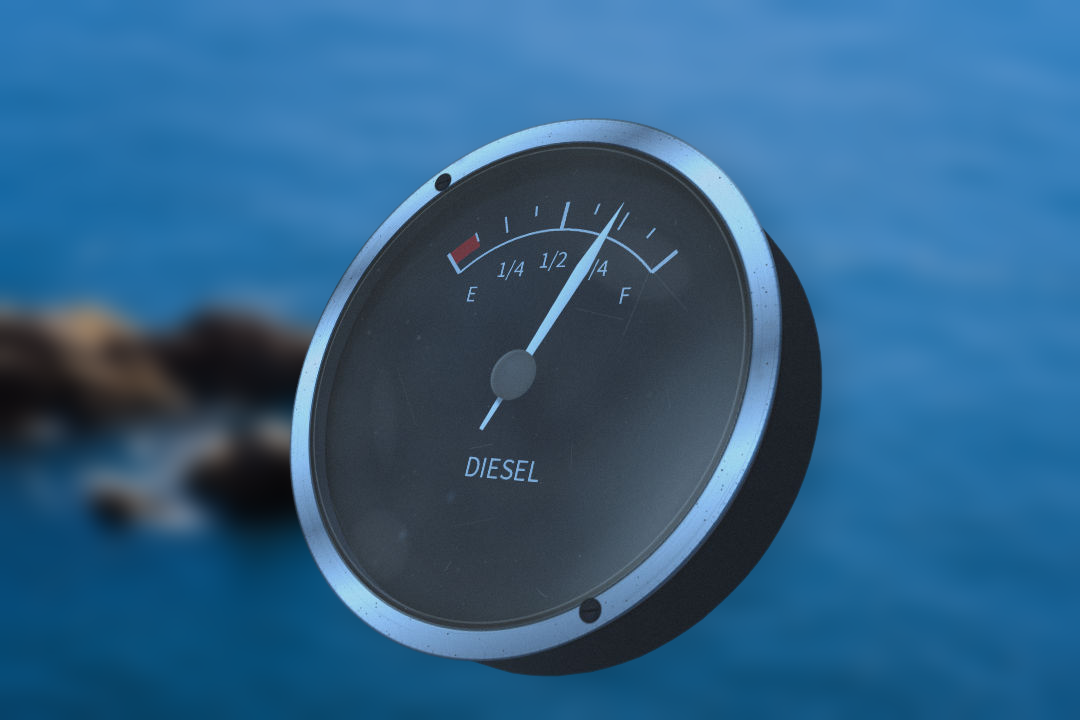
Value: value=0.75
